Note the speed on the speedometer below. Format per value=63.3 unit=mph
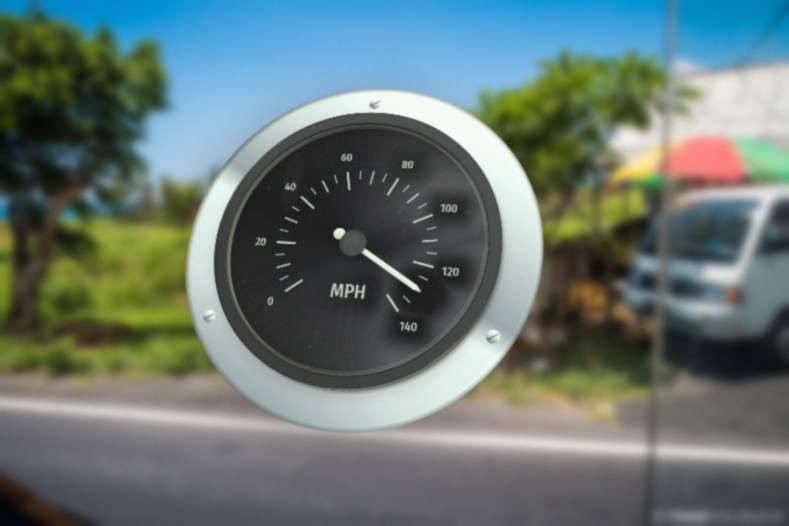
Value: value=130 unit=mph
